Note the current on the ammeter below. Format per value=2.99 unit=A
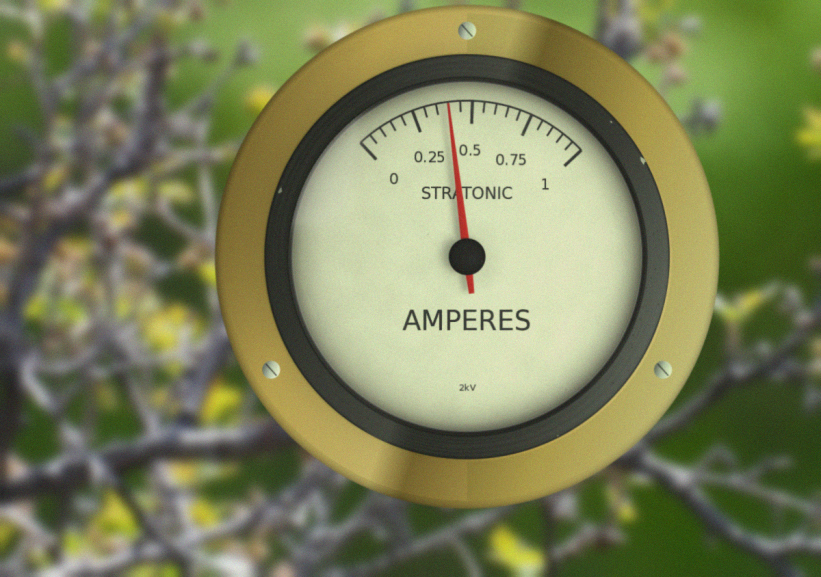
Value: value=0.4 unit=A
